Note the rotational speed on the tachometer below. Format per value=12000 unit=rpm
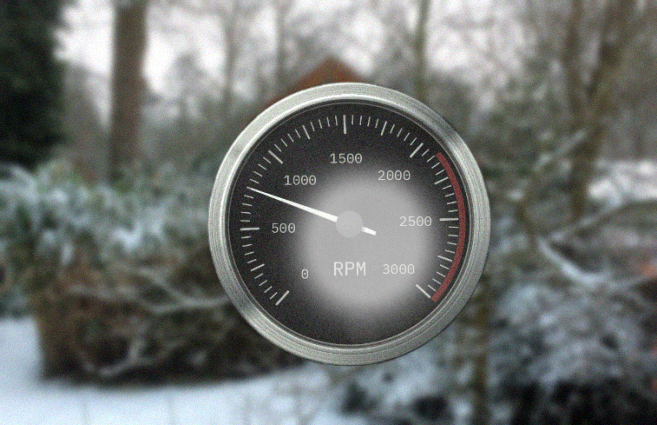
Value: value=750 unit=rpm
